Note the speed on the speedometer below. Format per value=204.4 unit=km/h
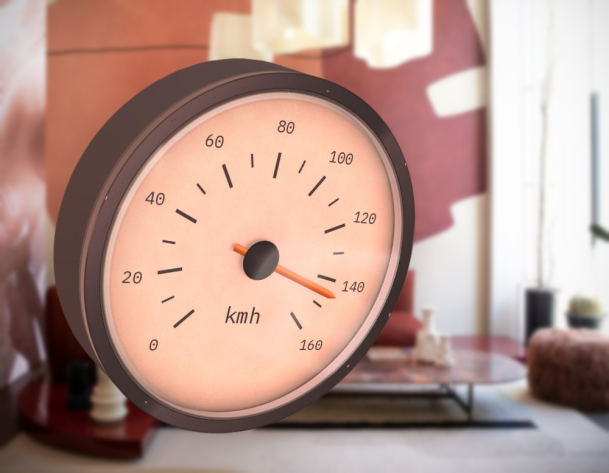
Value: value=145 unit=km/h
